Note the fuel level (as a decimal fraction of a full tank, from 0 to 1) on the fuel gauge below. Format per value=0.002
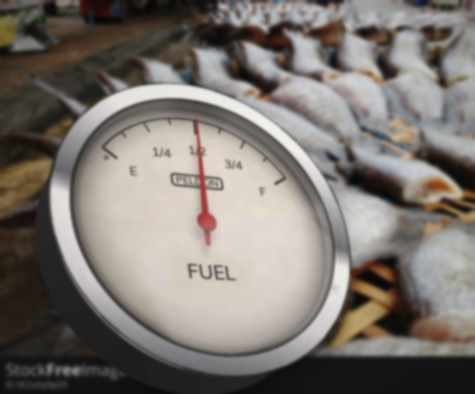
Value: value=0.5
